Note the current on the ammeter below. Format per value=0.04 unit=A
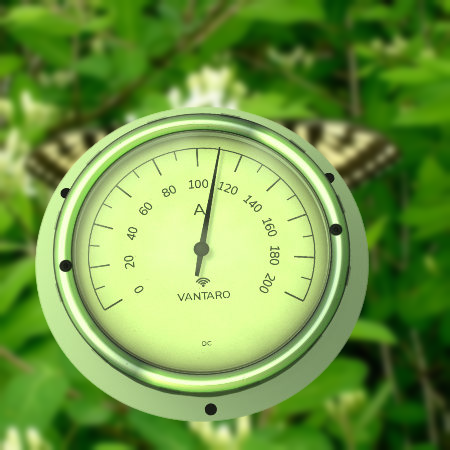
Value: value=110 unit=A
